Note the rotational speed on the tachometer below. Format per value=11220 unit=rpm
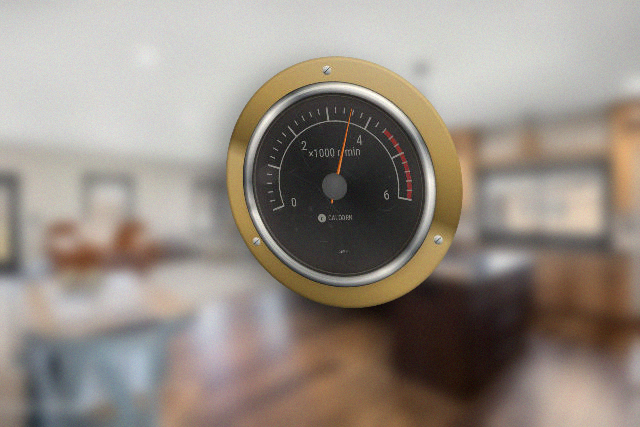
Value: value=3600 unit=rpm
